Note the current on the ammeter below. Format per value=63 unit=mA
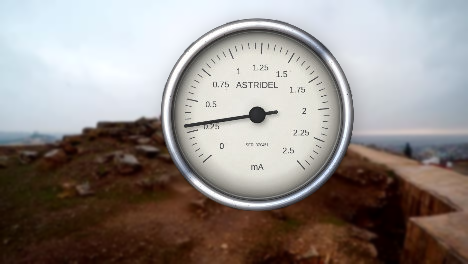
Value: value=0.3 unit=mA
